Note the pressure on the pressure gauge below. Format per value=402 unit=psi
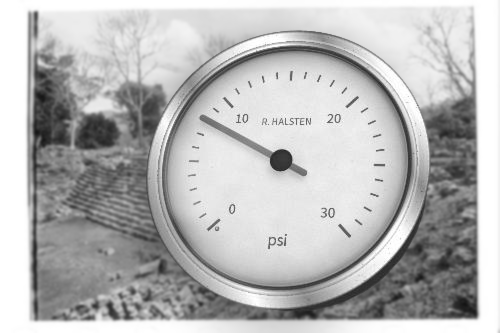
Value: value=8 unit=psi
